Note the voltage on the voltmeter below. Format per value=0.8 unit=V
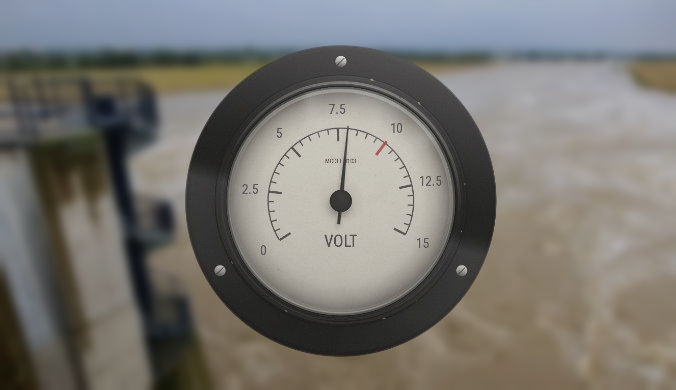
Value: value=8 unit=V
